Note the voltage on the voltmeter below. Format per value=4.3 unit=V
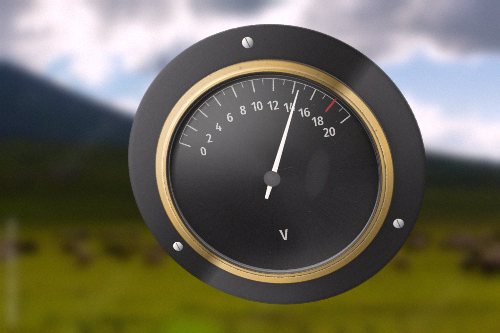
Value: value=14.5 unit=V
